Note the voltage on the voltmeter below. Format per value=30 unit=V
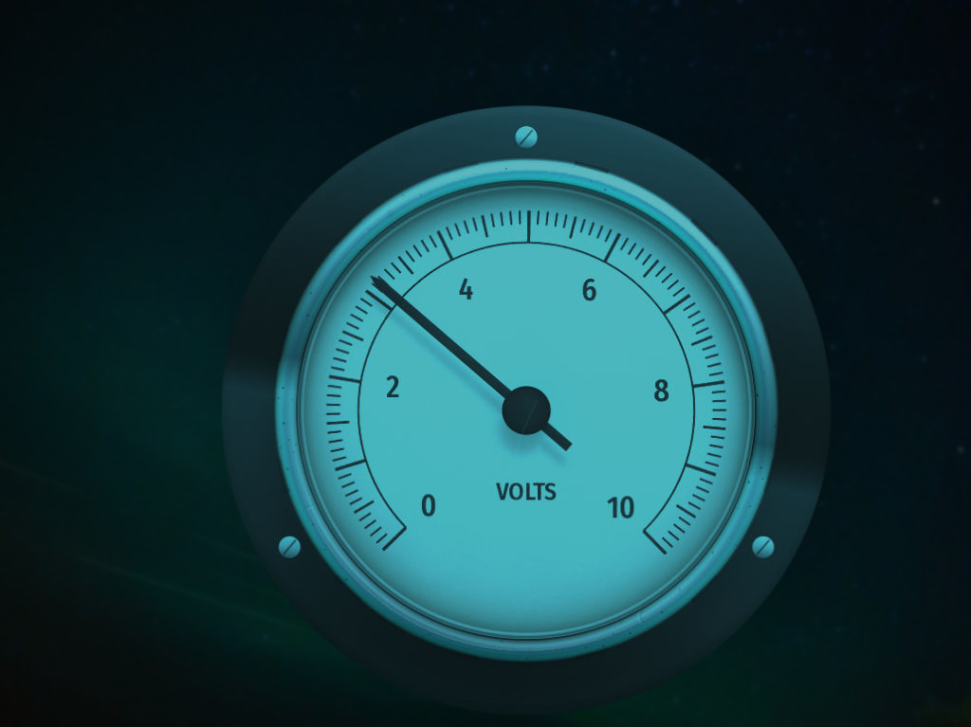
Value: value=3.15 unit=V
